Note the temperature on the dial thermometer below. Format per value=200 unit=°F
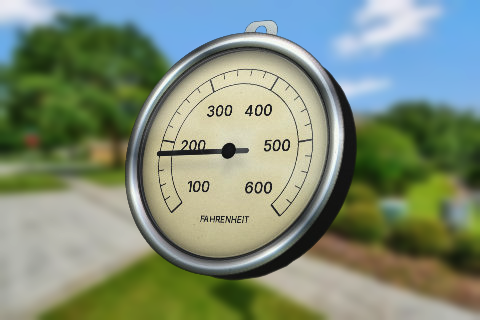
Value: value=180 unit=°F
